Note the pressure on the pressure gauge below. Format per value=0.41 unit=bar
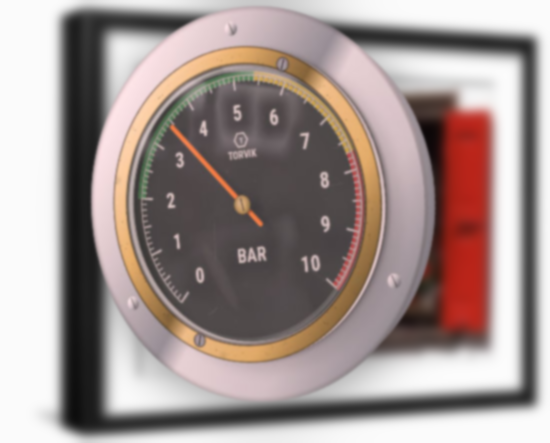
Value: value=3.5 unit=bar
